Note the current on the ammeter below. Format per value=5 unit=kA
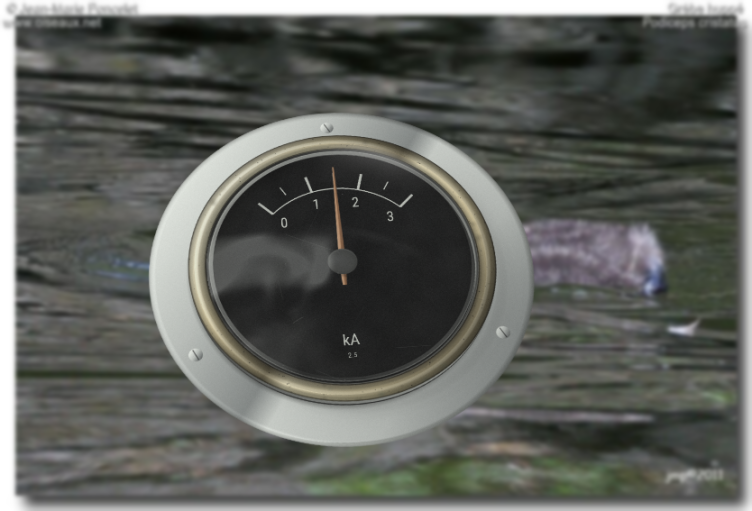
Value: value=1.5 unit=kA
